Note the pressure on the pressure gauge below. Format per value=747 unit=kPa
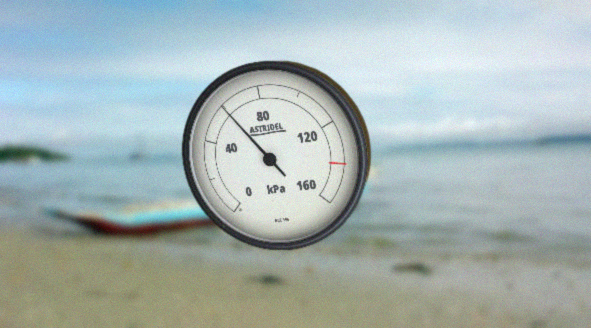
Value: value=60 unit=kPa
